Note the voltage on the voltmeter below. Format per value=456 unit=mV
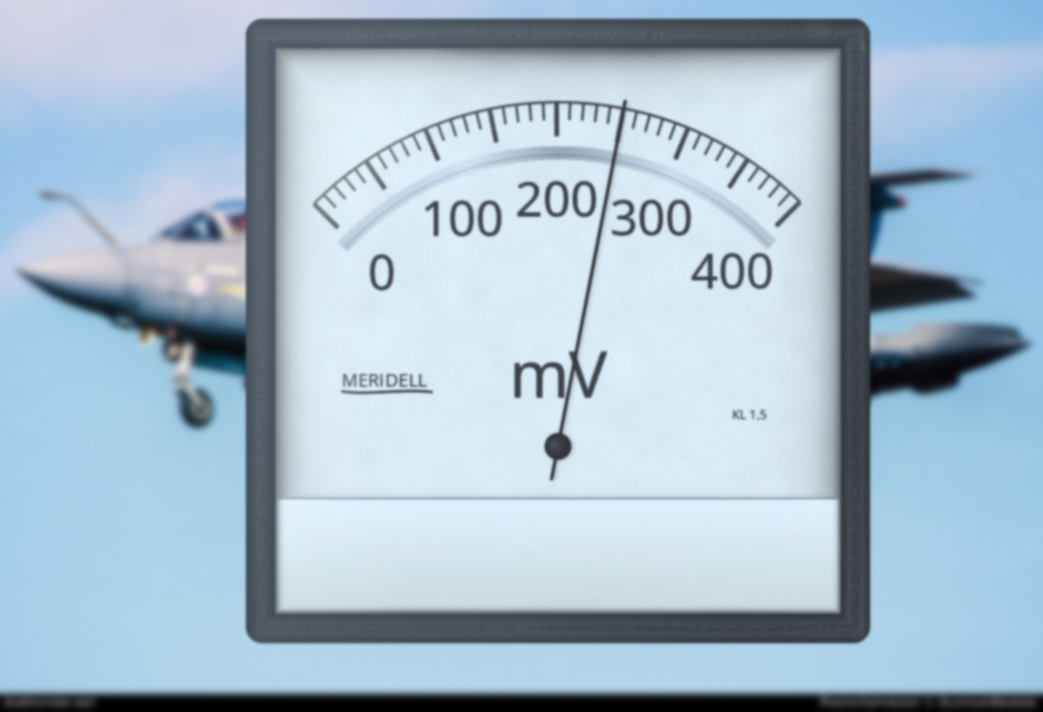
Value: value=250 unit=mV
